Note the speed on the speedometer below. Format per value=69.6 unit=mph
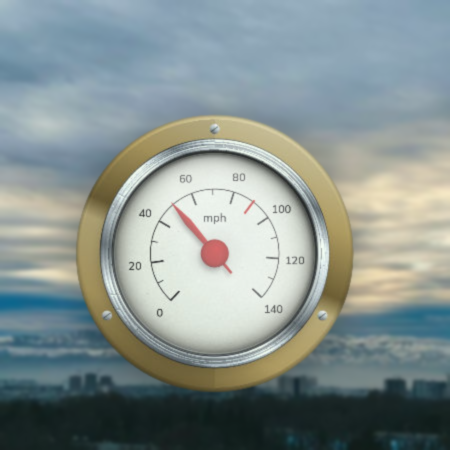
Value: value=50 unit=mph
